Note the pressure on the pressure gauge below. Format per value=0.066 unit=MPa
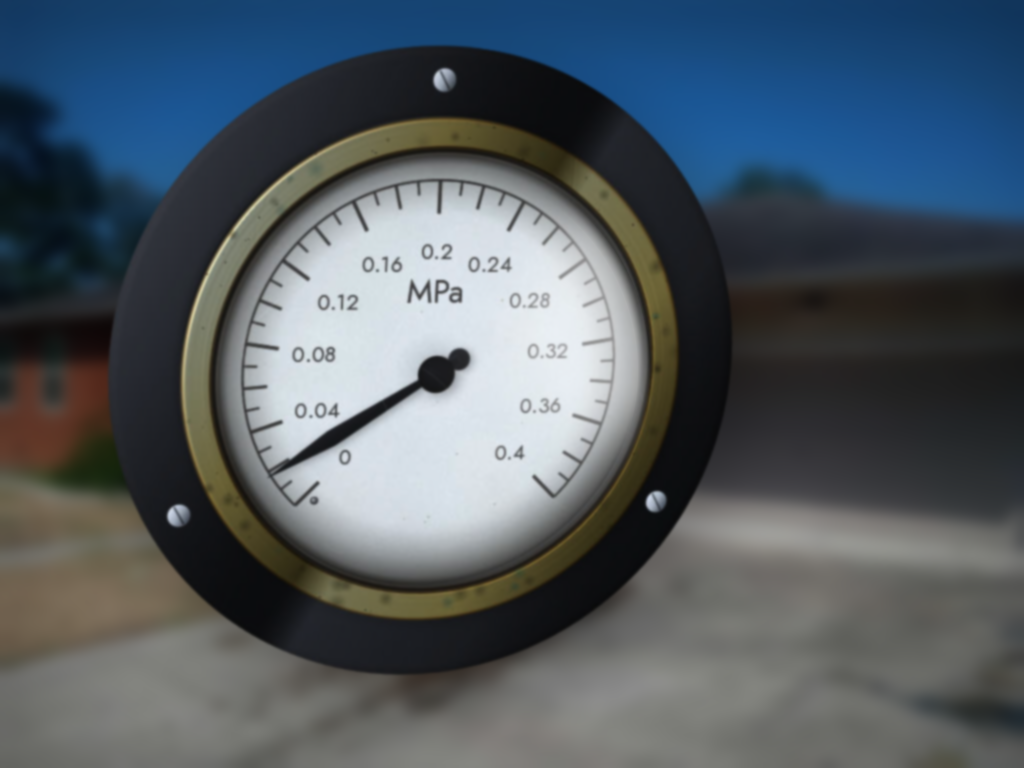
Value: value=0.02 unit=MPa
